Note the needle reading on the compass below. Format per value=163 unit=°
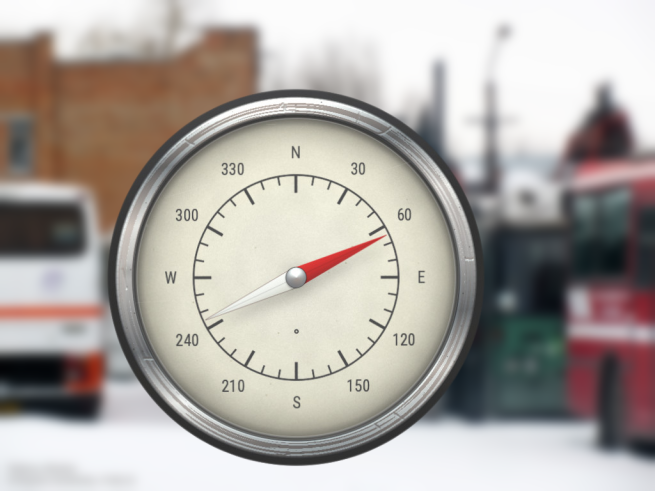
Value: value=65 unit=°
